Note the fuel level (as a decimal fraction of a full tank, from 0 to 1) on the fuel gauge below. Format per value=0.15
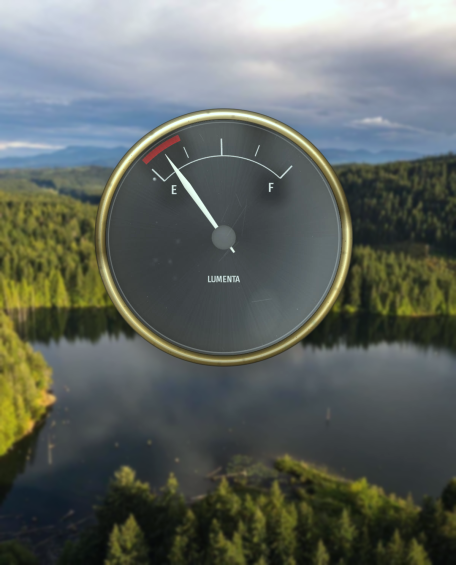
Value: value=0.125
